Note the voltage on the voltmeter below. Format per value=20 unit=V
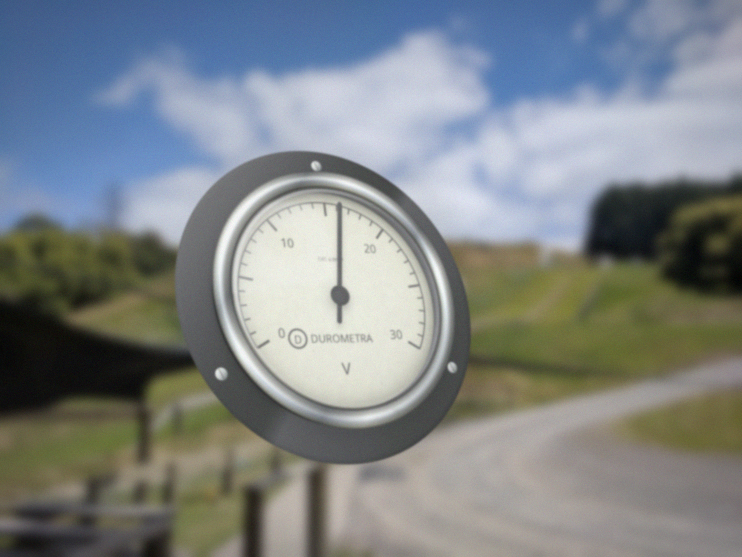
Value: value=16 unit=V
